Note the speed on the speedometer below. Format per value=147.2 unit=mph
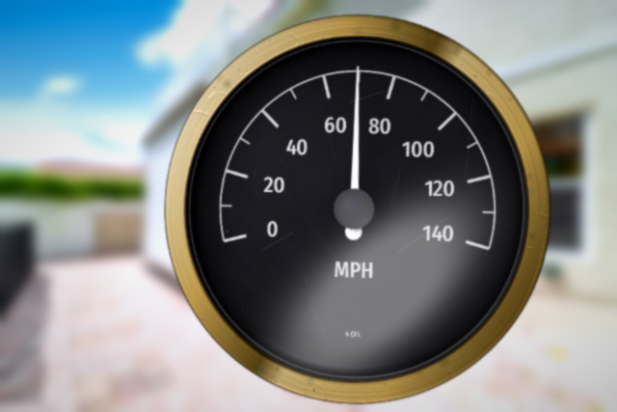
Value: value=70 unit=mph
